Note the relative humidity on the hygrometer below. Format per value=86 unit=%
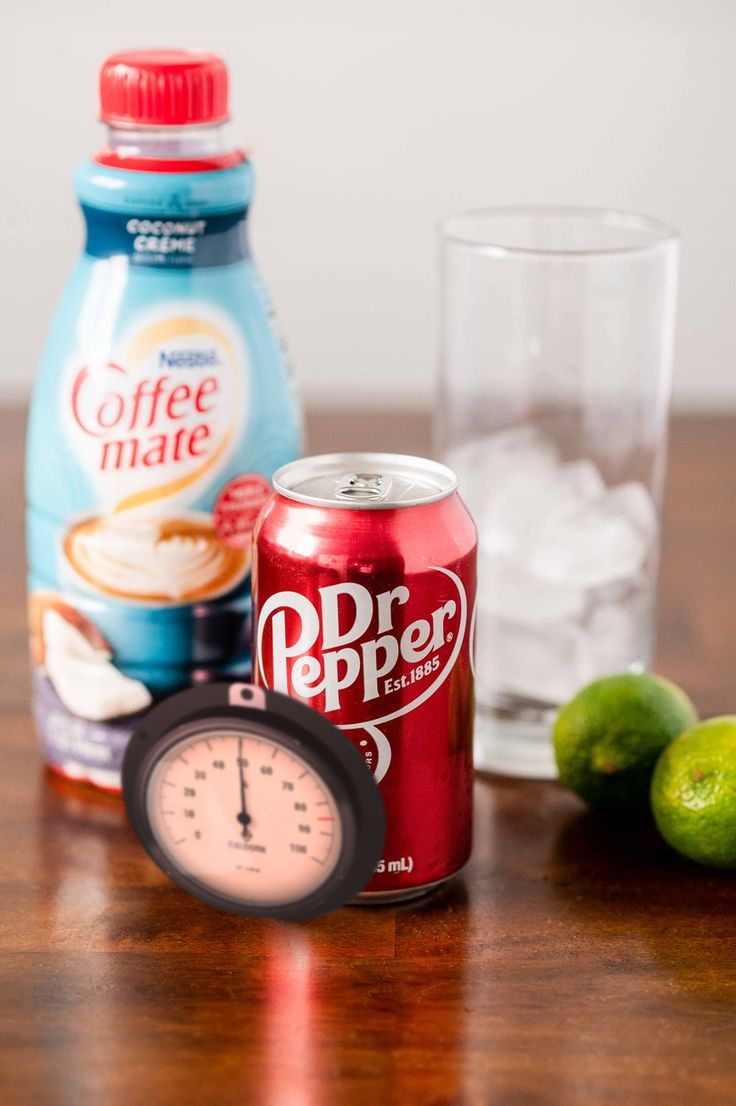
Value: value=50 unit=%
